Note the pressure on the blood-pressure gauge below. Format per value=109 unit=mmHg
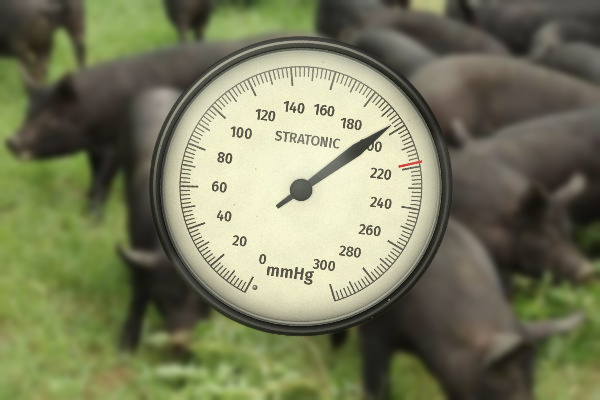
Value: value=196 unit=mmHg
